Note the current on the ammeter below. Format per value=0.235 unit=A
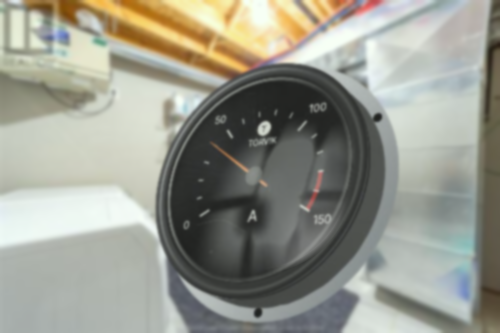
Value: value=40 unit=A
